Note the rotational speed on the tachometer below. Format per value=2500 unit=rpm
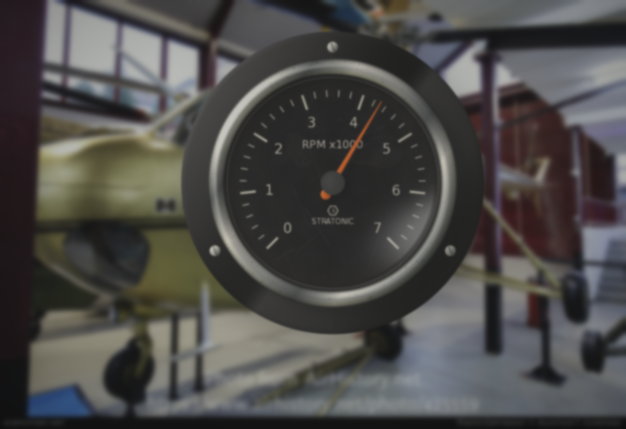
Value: value=4300 unit=rpm
